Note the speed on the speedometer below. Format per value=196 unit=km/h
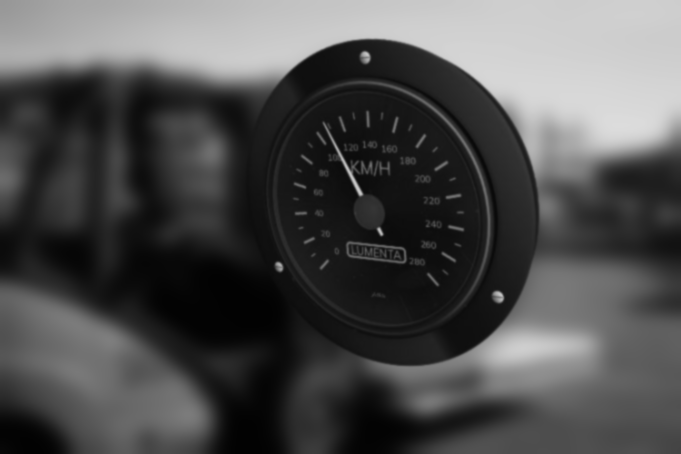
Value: value=110 unit=km/h
